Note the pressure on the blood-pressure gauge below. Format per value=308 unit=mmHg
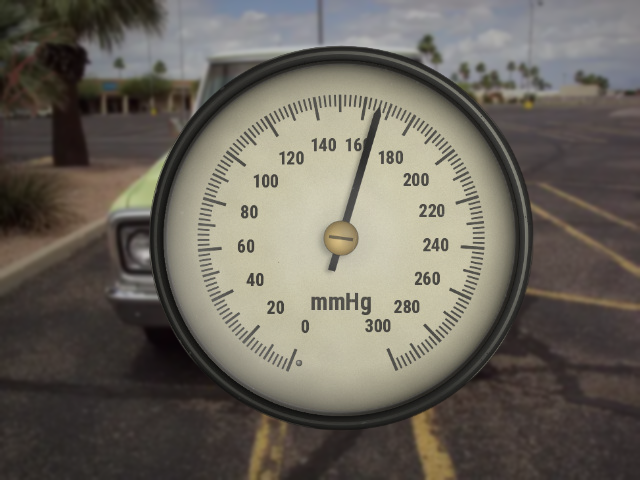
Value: value=166 unit=mmHg
